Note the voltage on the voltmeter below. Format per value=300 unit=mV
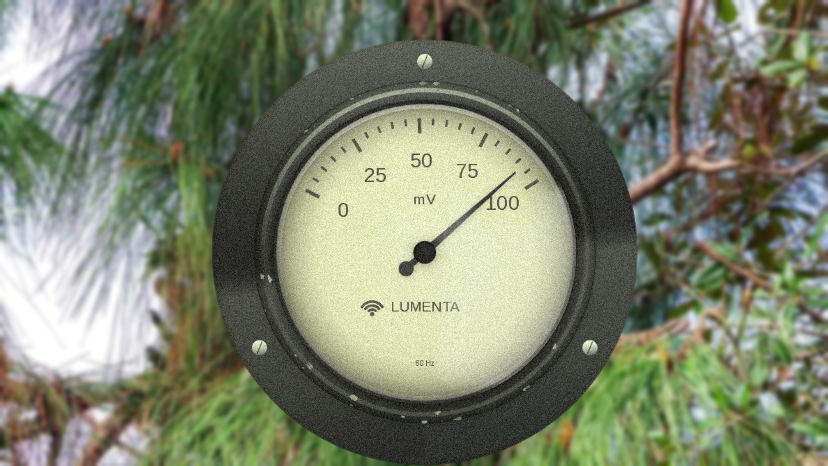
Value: value=92.5 unit=mV
